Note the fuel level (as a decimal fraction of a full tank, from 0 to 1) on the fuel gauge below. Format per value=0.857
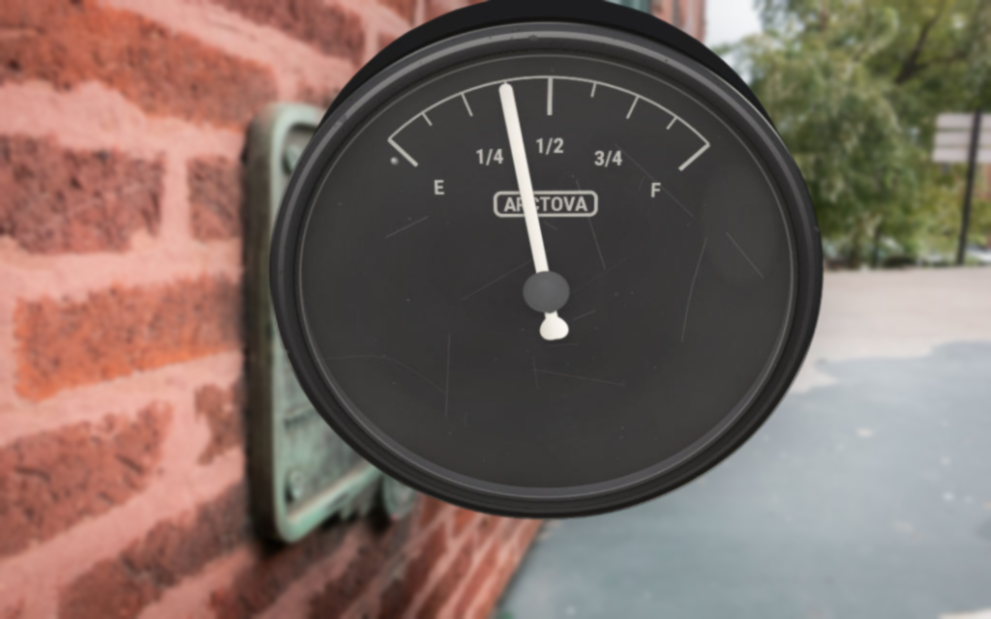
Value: value=0.375
